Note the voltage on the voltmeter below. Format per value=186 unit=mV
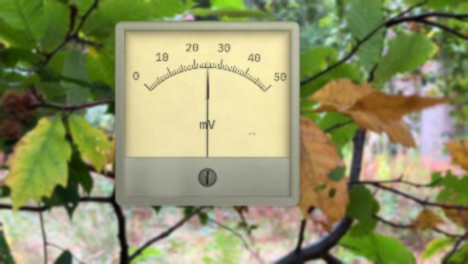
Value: value=25 unit=mV
